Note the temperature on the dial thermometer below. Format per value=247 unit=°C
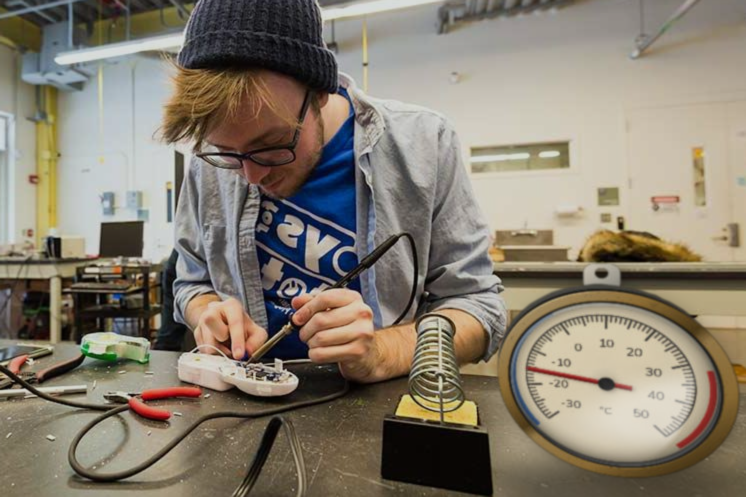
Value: value=-15 unit=°C
